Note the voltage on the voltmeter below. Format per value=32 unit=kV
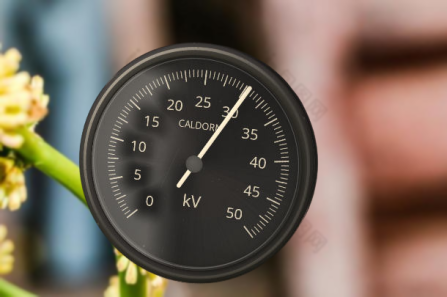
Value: value=30.5 unit=kV
